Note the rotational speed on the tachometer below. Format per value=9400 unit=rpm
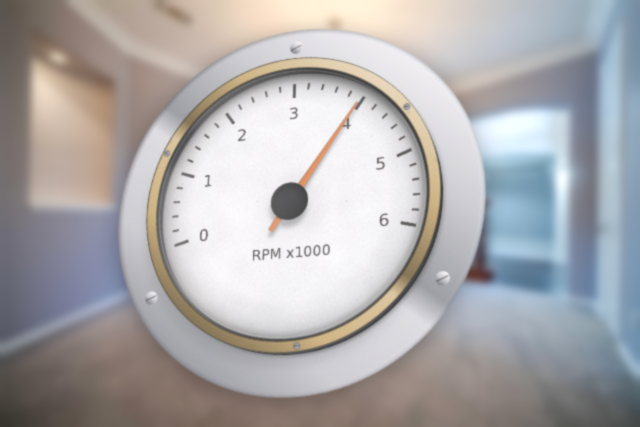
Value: value=4000 unit=rpm
